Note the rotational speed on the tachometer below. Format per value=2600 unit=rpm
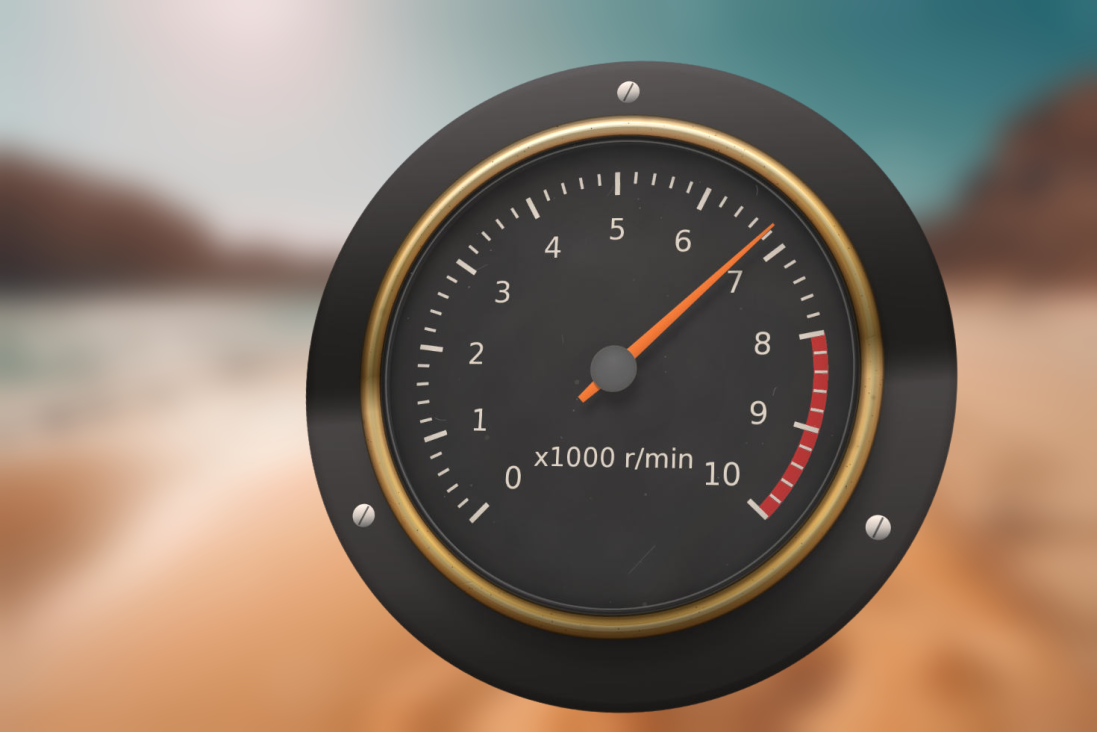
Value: value=6800 unit=rpm
